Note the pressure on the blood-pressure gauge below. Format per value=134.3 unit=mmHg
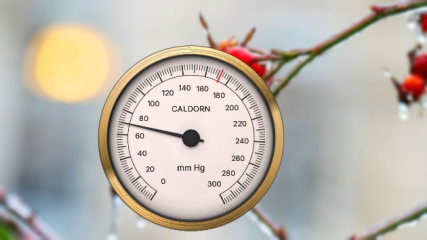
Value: value=70 unit=mmHg
